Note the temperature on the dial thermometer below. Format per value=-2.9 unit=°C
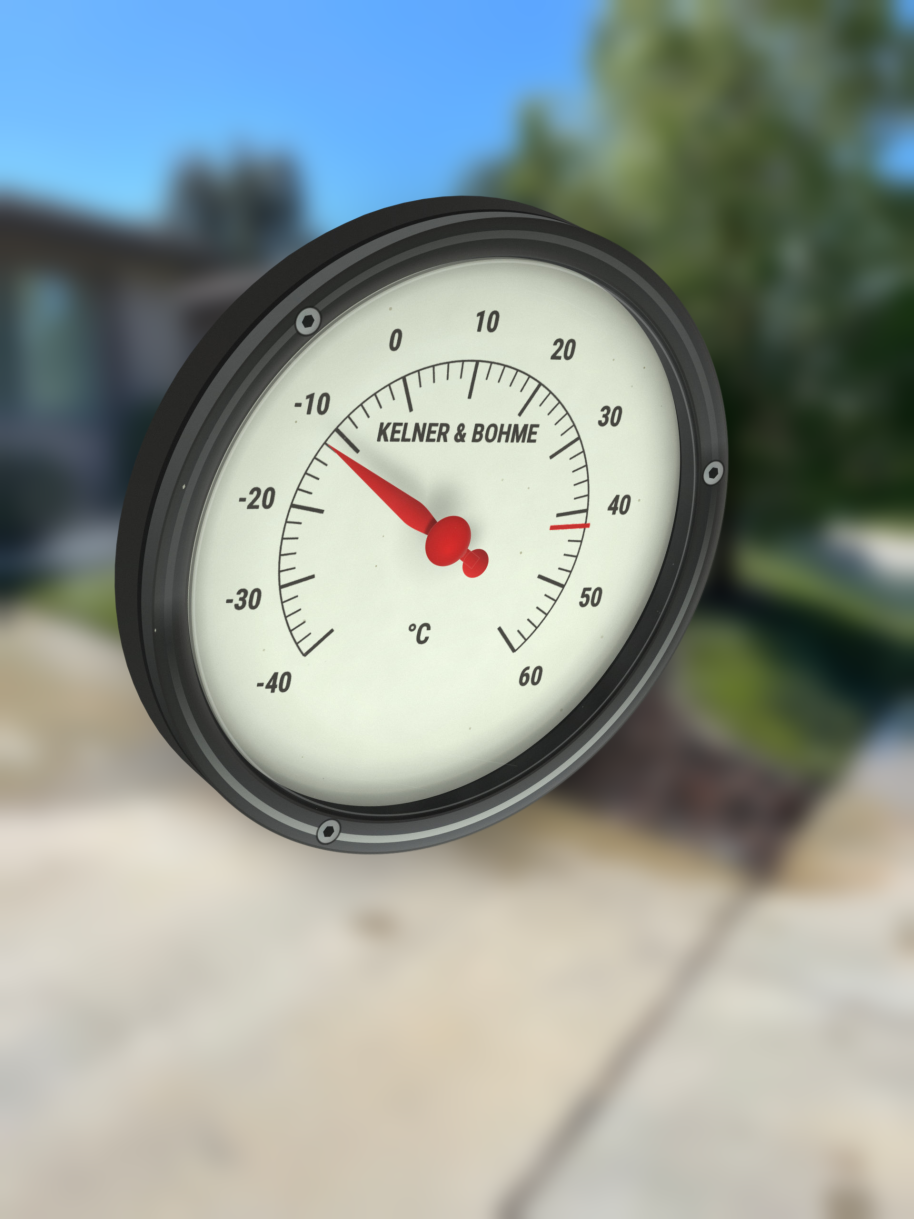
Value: value=-12 unit=°C
